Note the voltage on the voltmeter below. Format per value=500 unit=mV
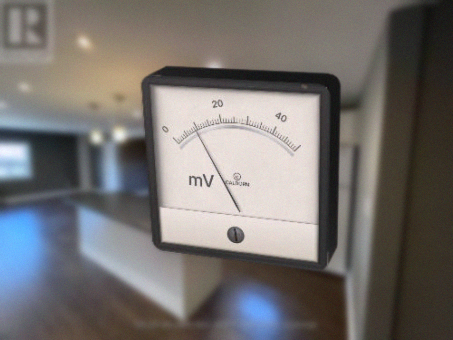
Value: value=10 unit=mV
